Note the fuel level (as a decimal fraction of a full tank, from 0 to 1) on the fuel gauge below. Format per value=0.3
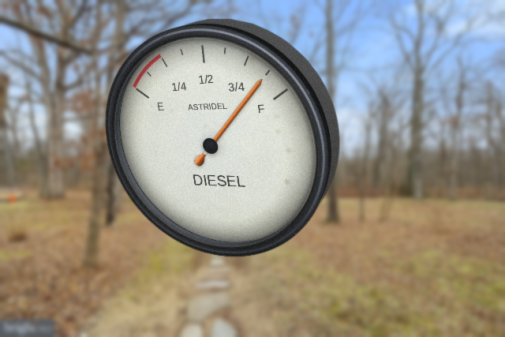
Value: value=0.875
